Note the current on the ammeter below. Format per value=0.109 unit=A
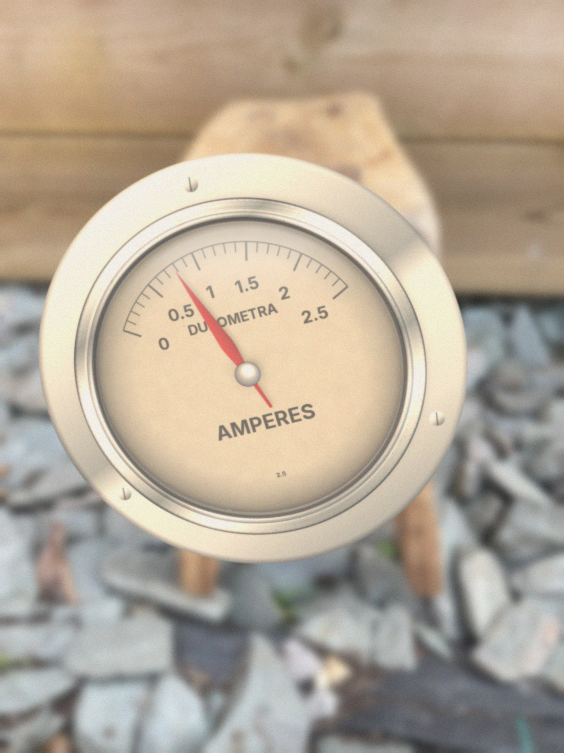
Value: value=0.8 unit=A
